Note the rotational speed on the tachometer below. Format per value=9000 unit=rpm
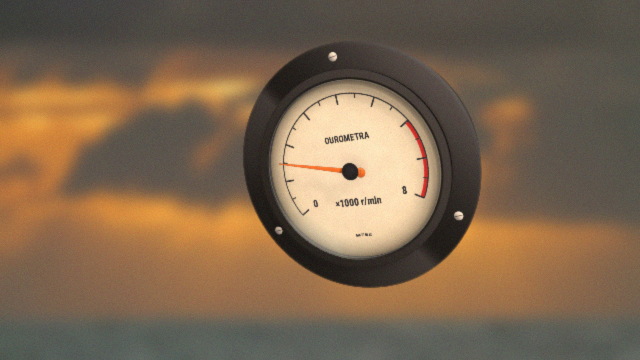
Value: value=1500 unit=rpm
